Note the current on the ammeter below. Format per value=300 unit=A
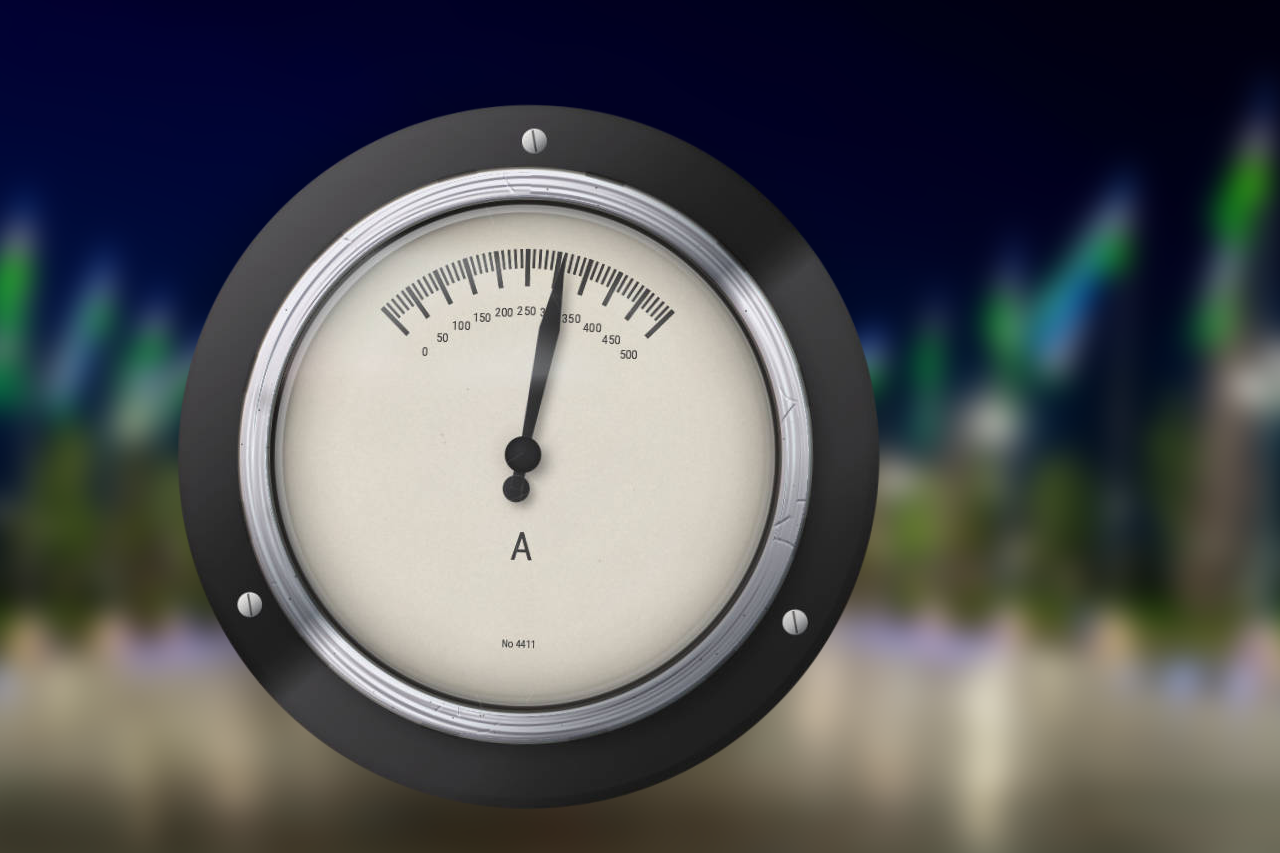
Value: value=310 unit=A
